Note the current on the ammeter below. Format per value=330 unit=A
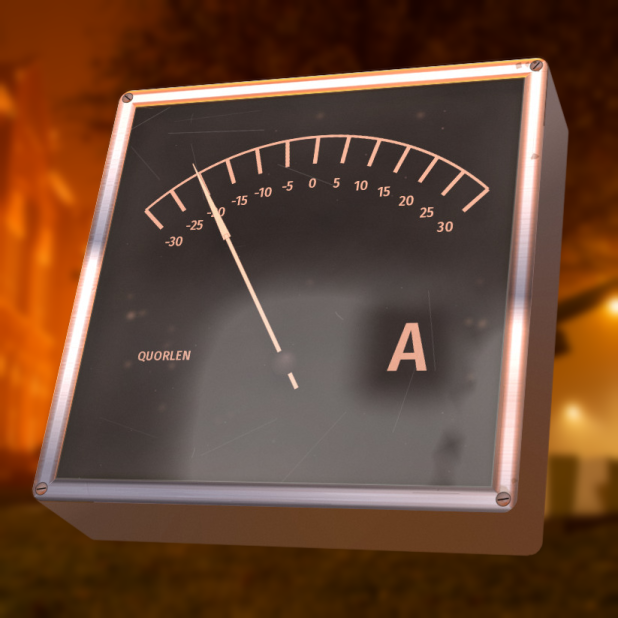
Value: value=-20 unit=A
